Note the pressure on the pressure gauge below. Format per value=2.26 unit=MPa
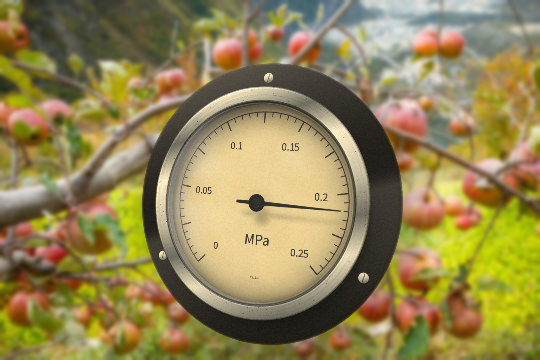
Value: value=0.21 unit=MPa
